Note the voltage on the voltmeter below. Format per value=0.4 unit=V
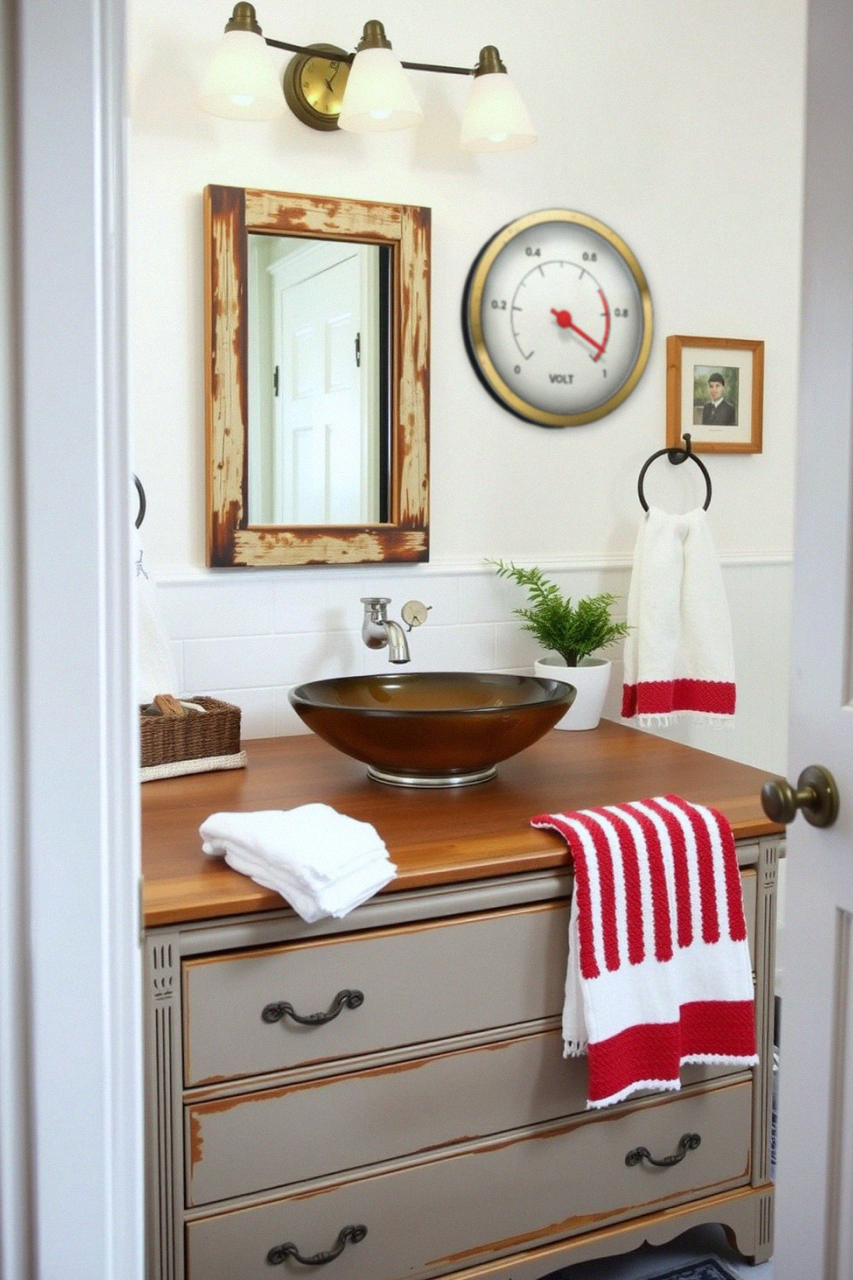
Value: value=0.95 unit=V
